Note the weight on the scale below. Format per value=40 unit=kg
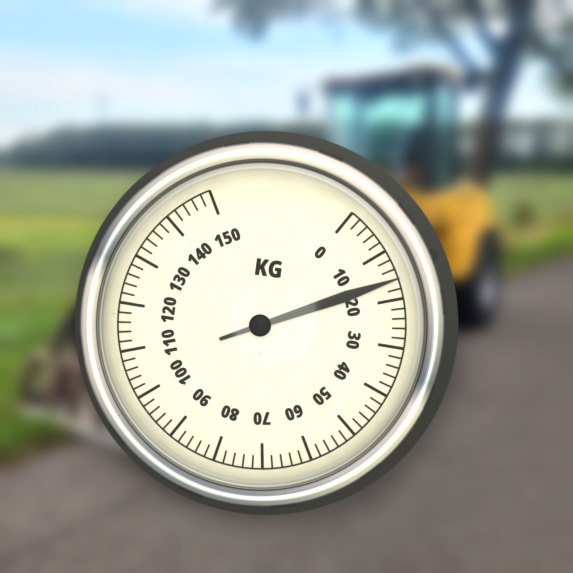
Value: value=16 unit=kg
